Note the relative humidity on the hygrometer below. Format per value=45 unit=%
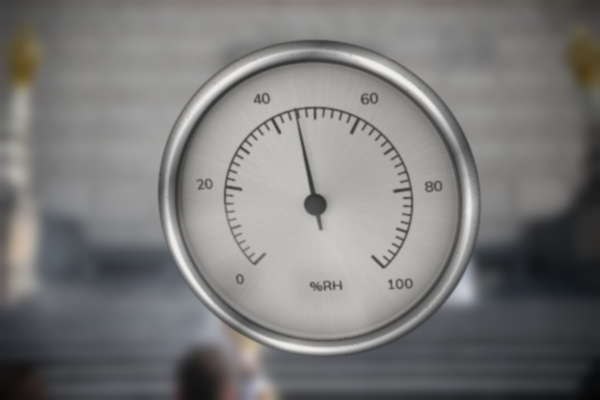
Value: value=46 unit=%
